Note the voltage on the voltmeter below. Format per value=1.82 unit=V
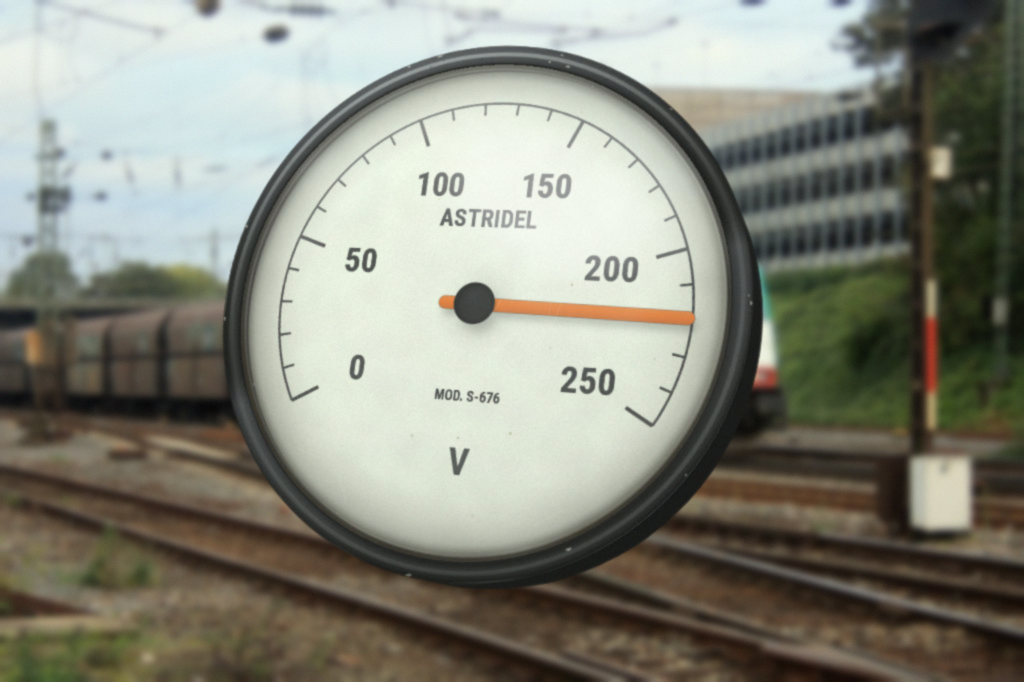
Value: value=220 unit=V
